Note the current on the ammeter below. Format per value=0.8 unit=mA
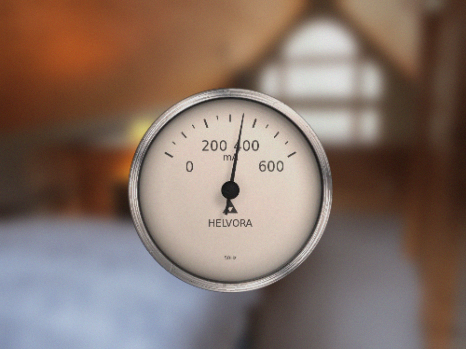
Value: value=350 unit=mA
